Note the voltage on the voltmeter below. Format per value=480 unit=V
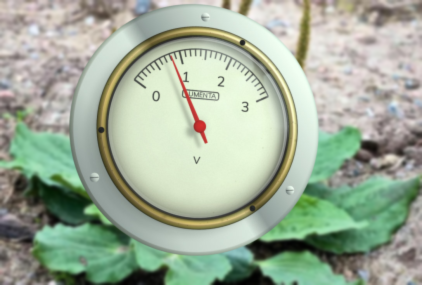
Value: value=0.8 unit=V
